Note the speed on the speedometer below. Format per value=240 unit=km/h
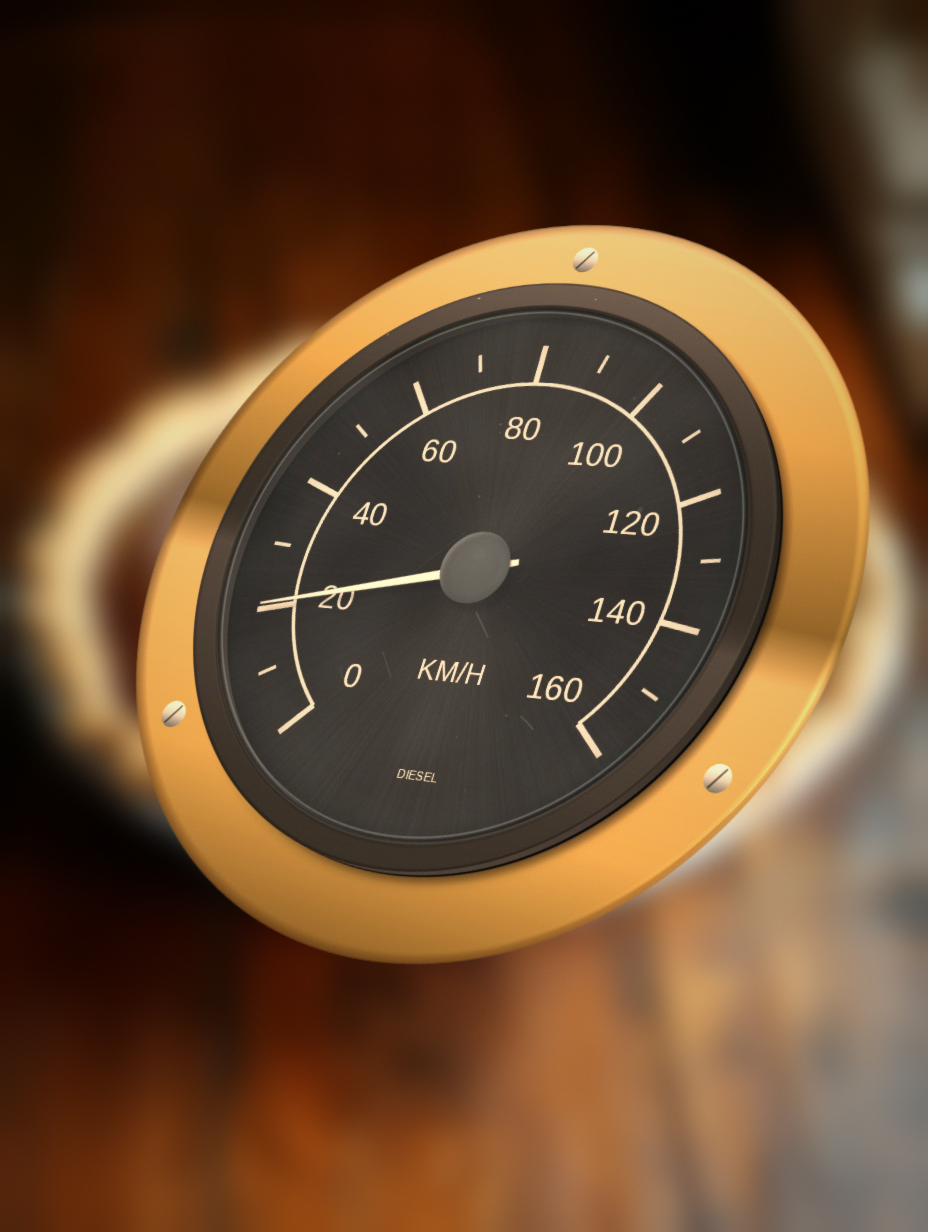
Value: value=20 unit=km/h
